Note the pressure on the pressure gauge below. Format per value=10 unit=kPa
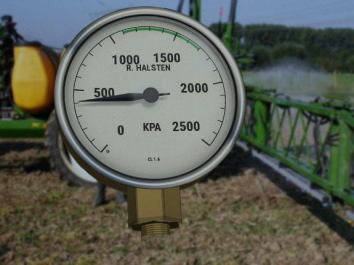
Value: value=400 unit=kPa
